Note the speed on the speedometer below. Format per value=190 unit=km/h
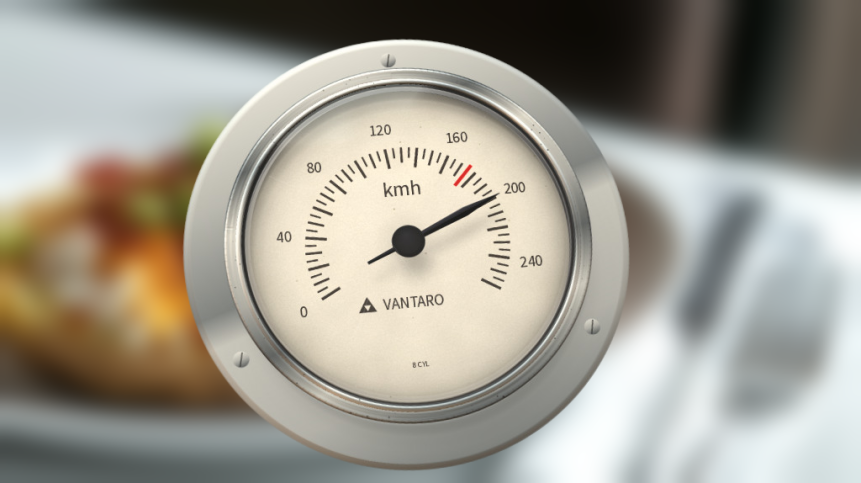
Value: value=200 unit=km/h
